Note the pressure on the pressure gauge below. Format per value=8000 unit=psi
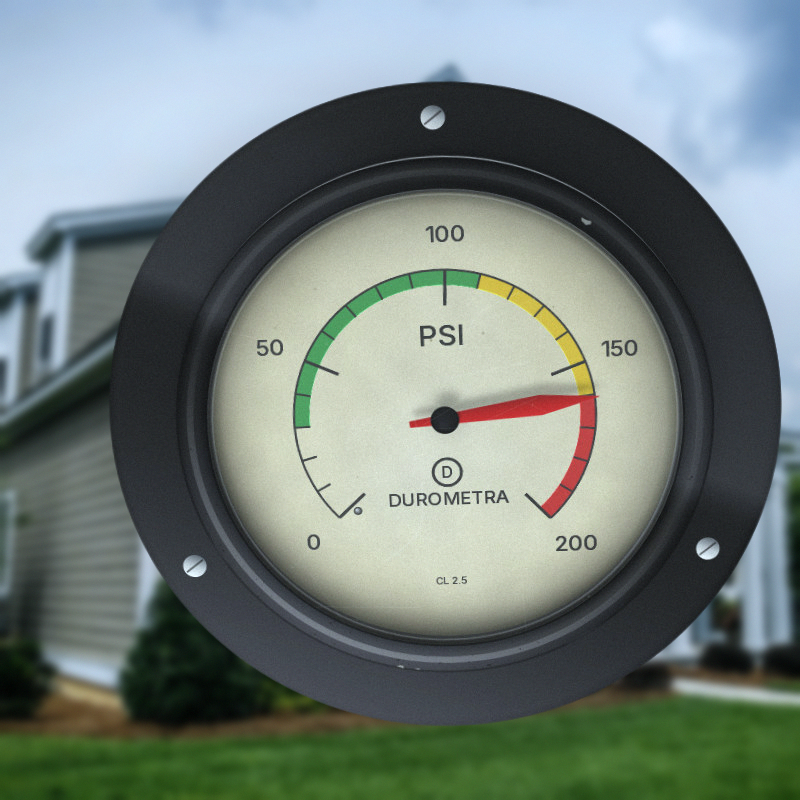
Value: value=160 unit=psi
